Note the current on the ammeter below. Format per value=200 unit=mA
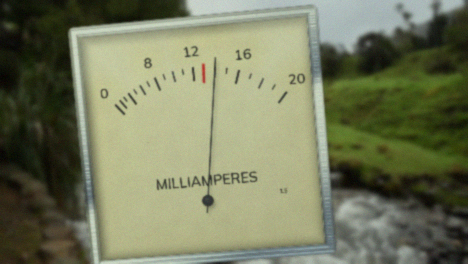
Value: value=14 unit=mA
